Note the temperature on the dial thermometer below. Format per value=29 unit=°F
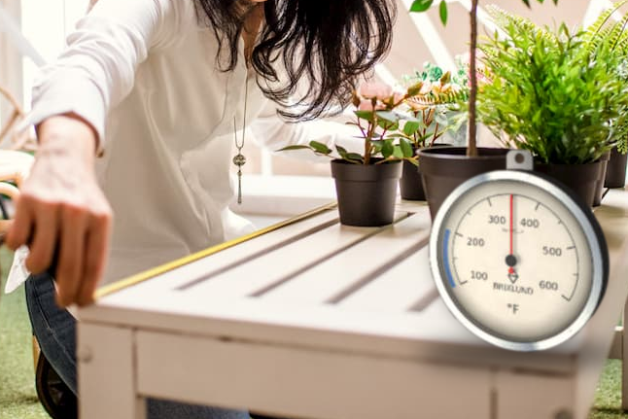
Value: value=350 unit=°F
